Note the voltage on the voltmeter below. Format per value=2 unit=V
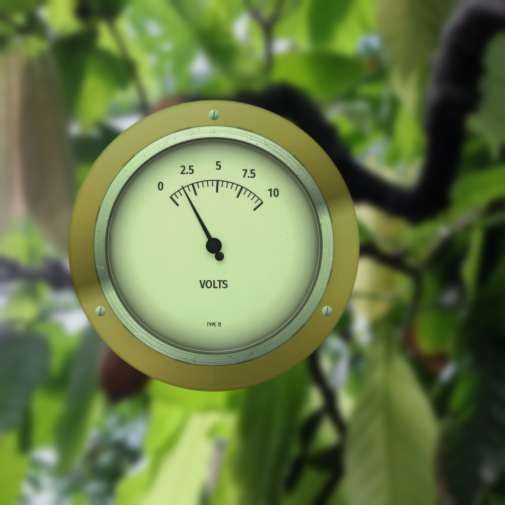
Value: value=1.5 unit=V
